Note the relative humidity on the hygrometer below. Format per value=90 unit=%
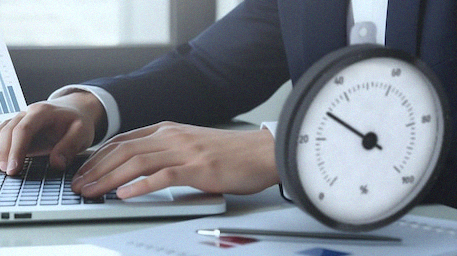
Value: value=30 unit=%
